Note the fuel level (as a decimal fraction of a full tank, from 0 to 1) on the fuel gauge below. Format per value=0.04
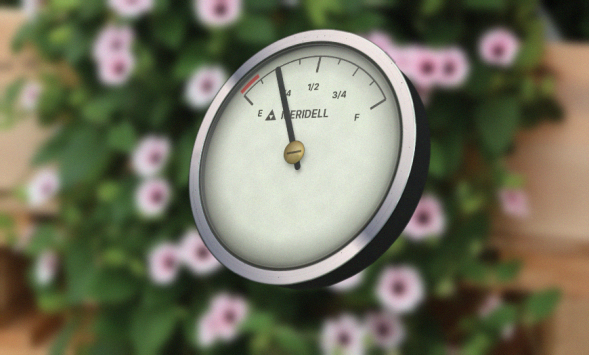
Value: value=0.25
